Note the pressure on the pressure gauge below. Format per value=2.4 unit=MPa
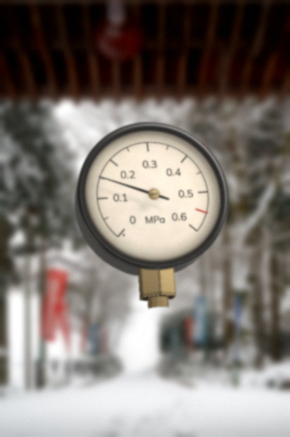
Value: value=0.15 unit=MPa
